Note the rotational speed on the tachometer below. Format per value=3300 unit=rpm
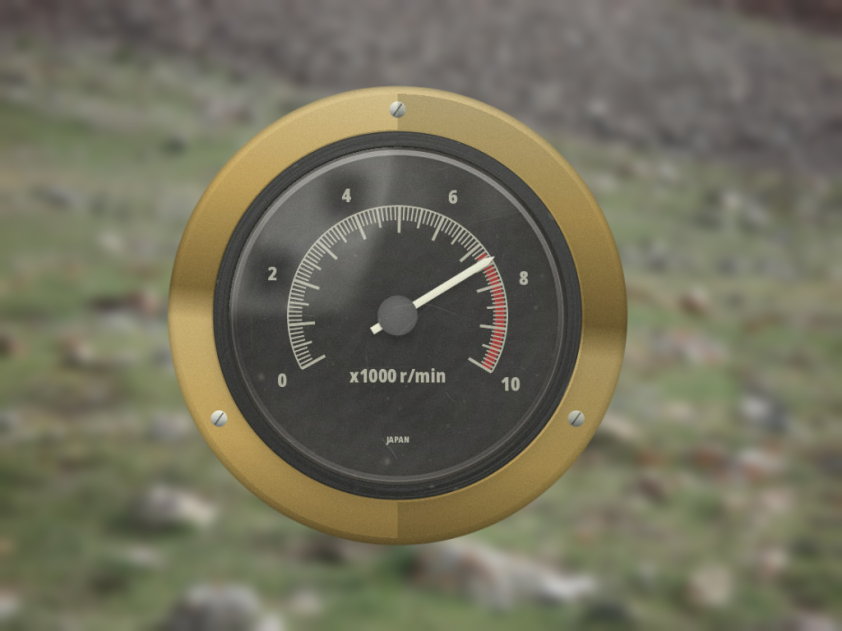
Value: value=7400 unit=rpm
